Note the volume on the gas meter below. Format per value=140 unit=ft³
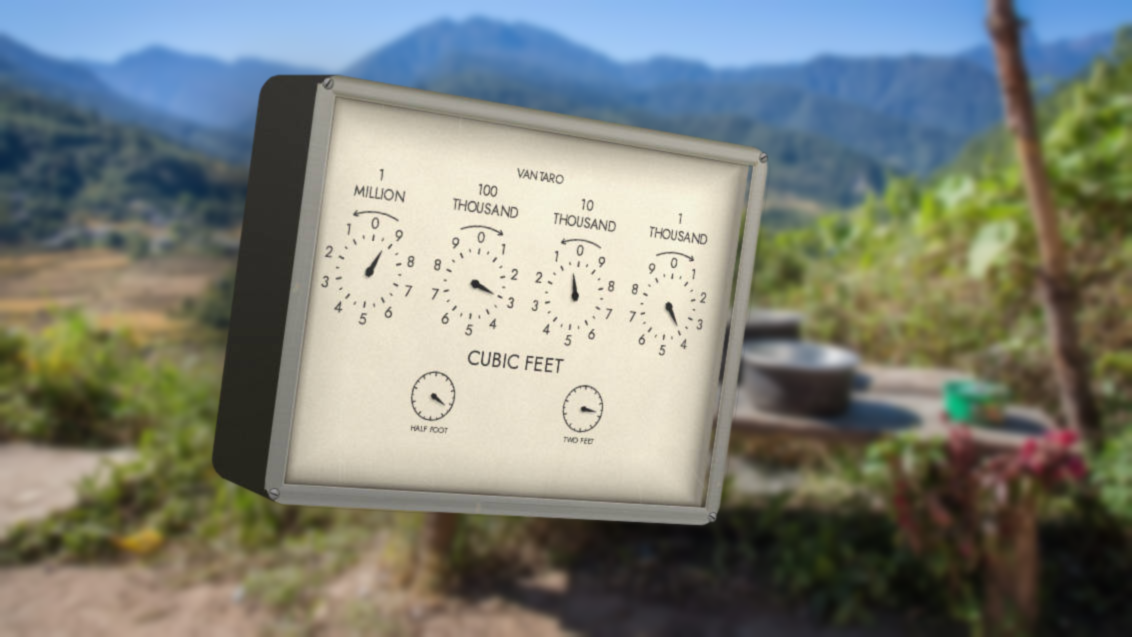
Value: value=930400 unit=ft³
